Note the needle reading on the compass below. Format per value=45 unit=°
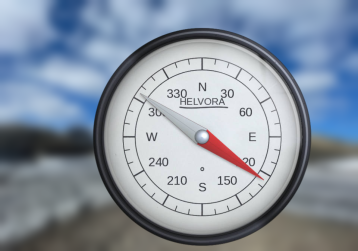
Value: value=125 unit=°
